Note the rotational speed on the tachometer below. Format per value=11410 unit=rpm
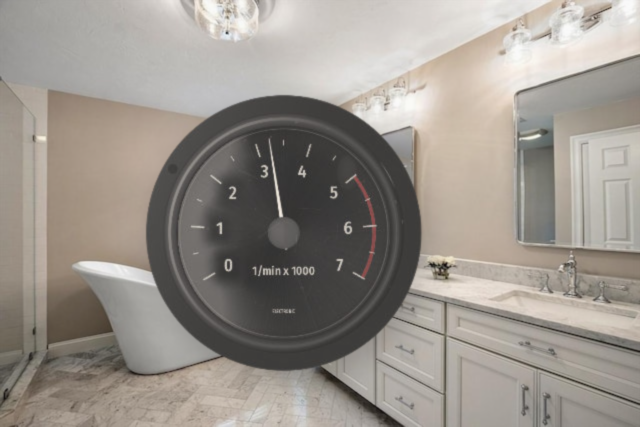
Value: value=3250 unit=rpm
